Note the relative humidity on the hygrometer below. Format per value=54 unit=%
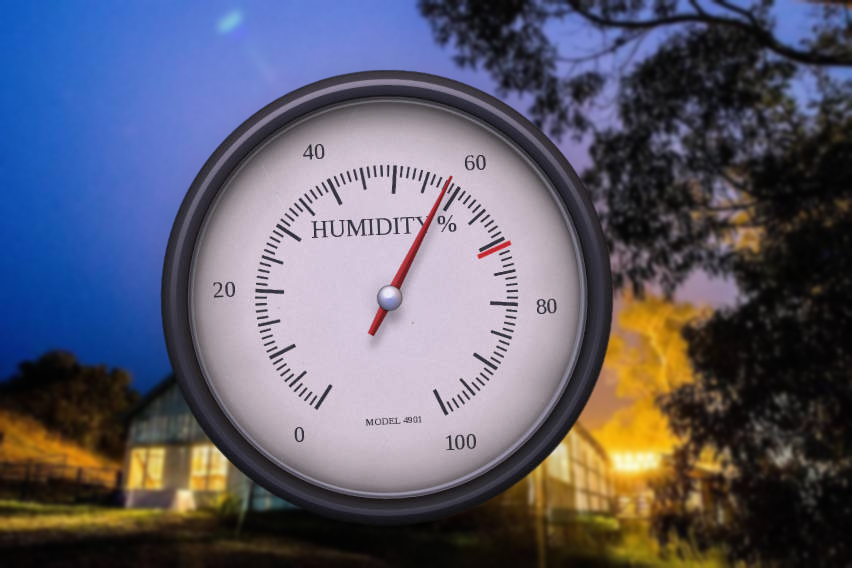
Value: value=58 unit=%
